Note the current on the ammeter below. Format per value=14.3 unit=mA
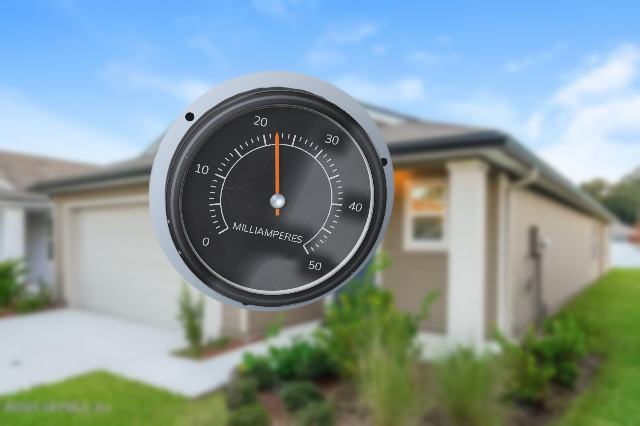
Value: value=22 unit=mA
